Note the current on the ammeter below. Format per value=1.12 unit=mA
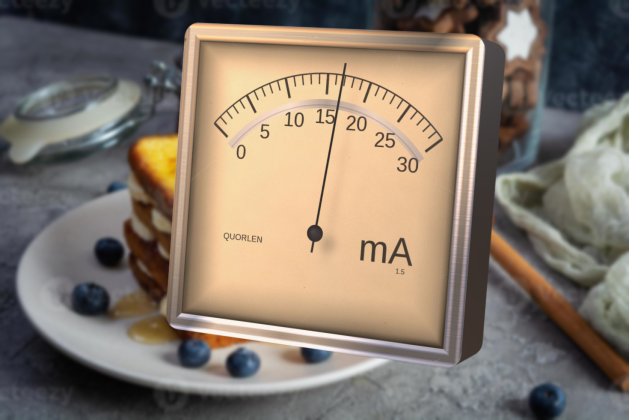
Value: value=17 unit=mA
